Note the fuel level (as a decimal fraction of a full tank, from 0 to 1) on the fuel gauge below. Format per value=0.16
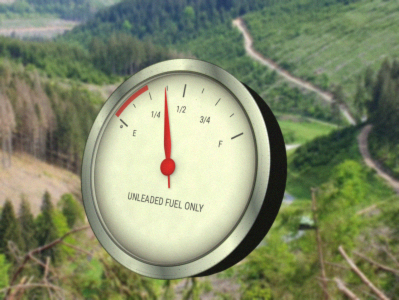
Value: value=0.375
